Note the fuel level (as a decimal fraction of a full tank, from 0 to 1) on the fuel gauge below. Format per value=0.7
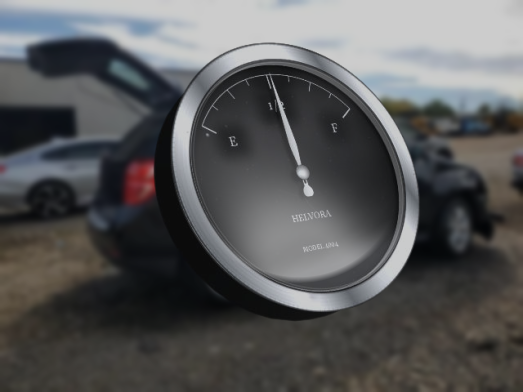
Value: value=0.5
